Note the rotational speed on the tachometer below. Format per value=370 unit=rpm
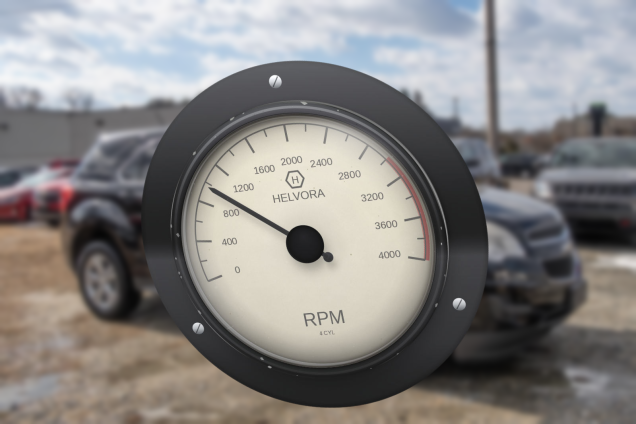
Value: value=1000 unit=rpm
